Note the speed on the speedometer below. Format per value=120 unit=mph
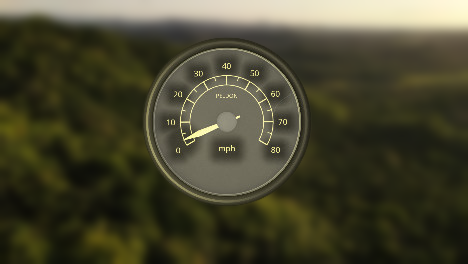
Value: value=2.5 unit=mph
